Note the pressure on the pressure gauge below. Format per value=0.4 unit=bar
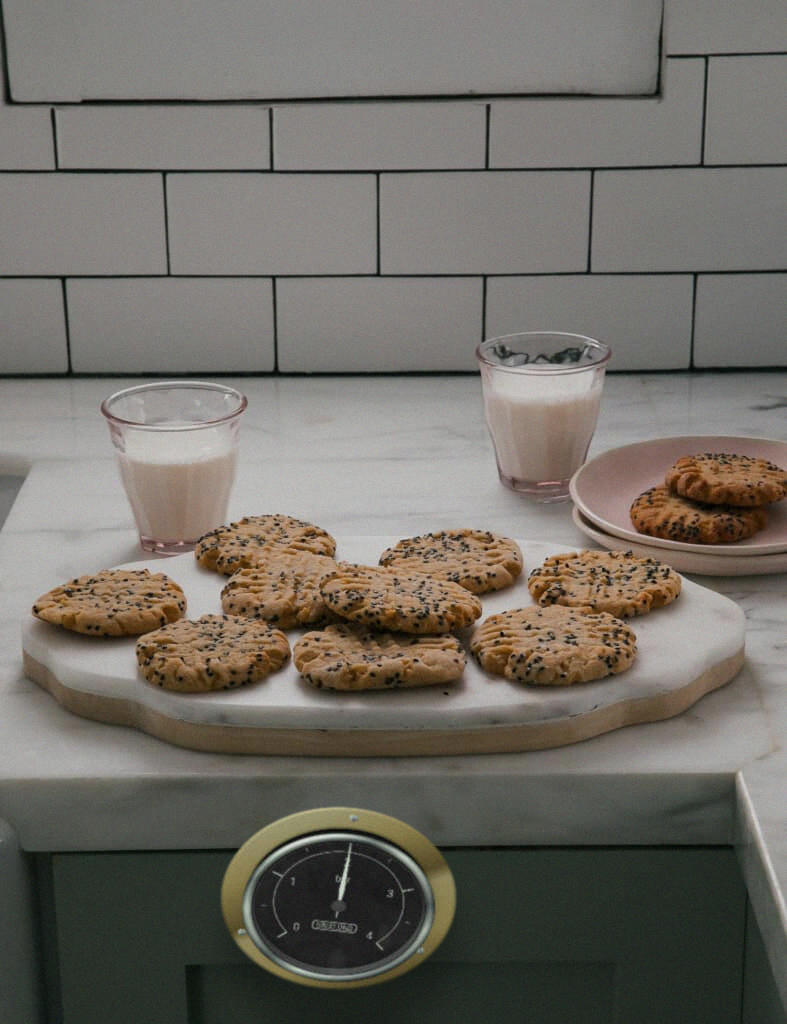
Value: value=2 unit=bar
